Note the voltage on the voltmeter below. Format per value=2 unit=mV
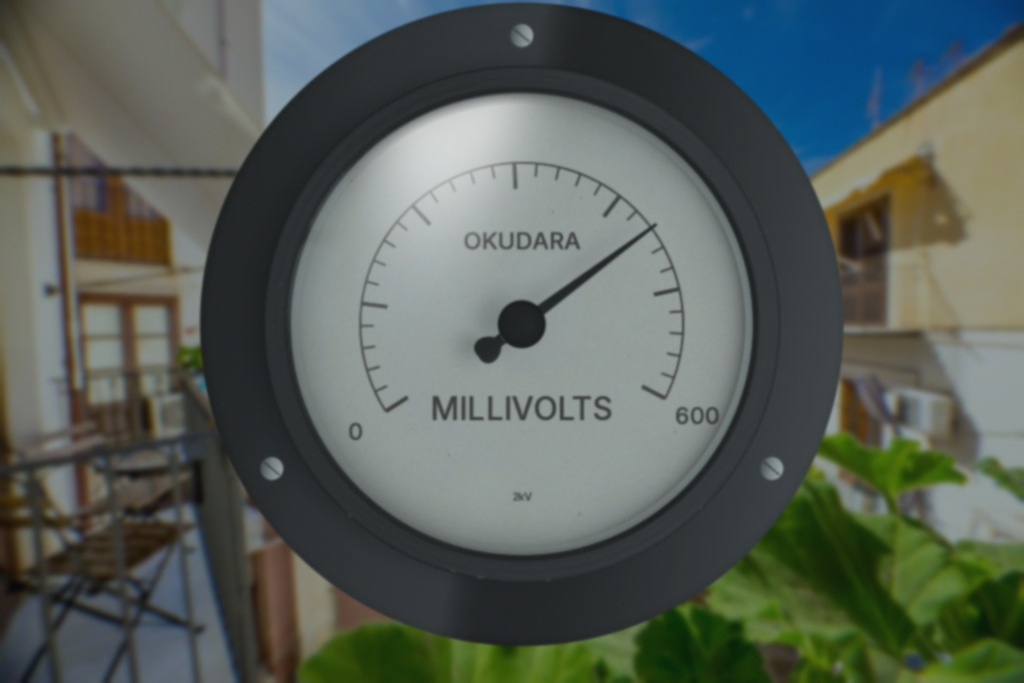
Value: value=440 unit=mV
